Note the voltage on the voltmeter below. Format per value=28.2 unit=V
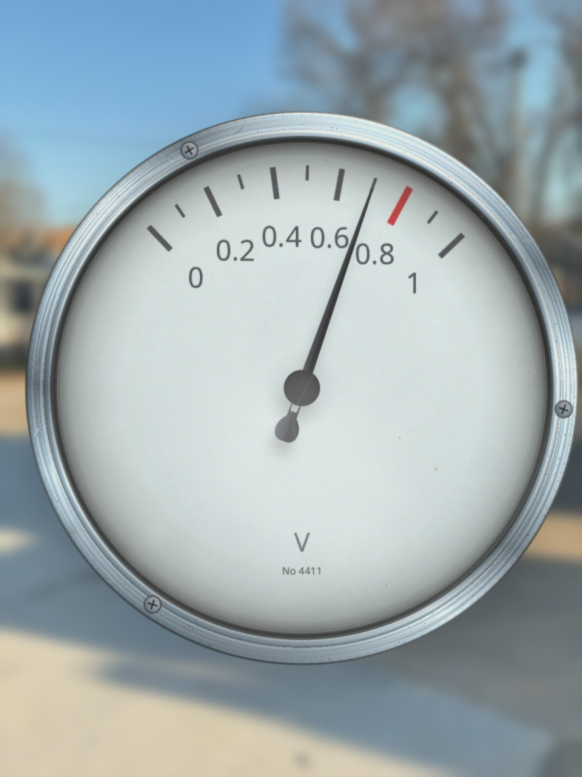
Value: value=0.7 unit=V
